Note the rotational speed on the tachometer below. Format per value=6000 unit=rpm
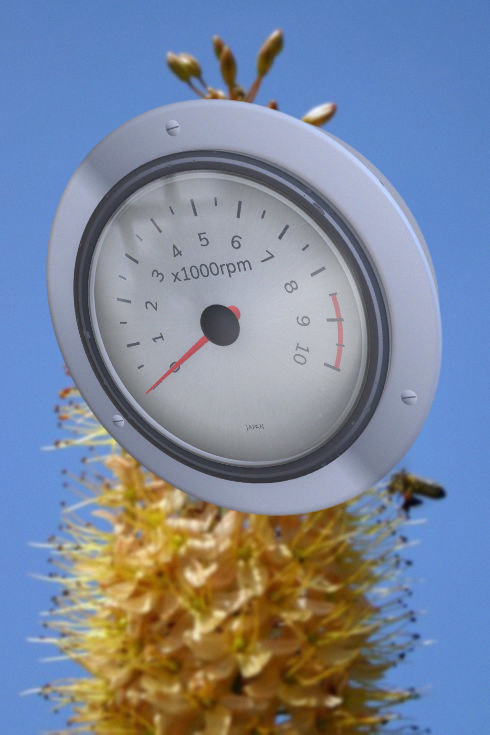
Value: value=0 unit=rpm
